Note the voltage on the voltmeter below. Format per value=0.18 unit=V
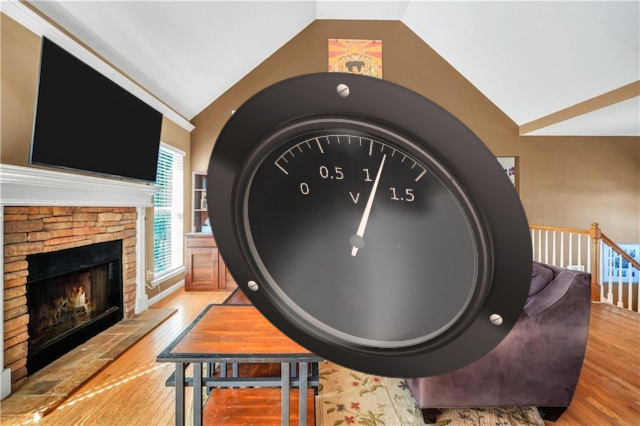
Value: value=1.15 unit=V
